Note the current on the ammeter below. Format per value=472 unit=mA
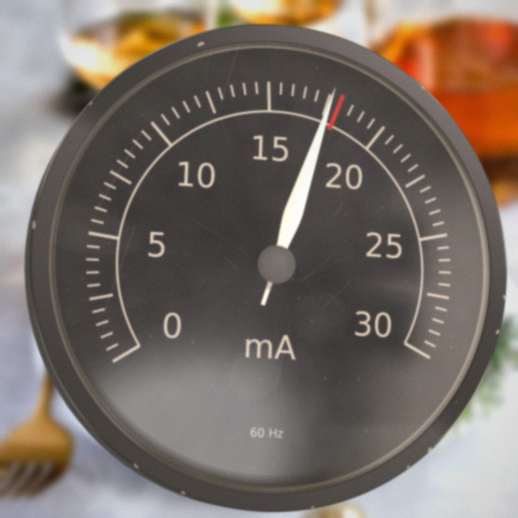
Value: value=17.5 unit=mA
